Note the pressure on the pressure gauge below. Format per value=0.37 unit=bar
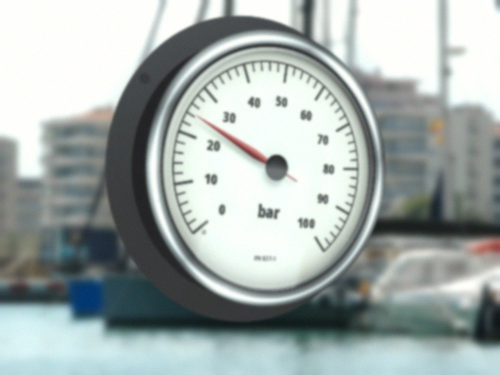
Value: value=24 unit=bar
